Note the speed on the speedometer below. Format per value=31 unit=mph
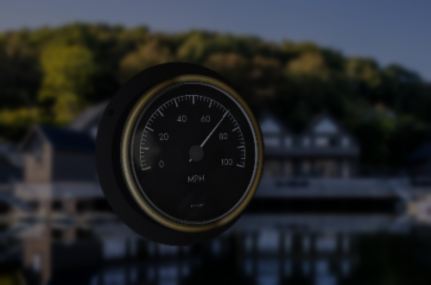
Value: value=70 unit=mph
